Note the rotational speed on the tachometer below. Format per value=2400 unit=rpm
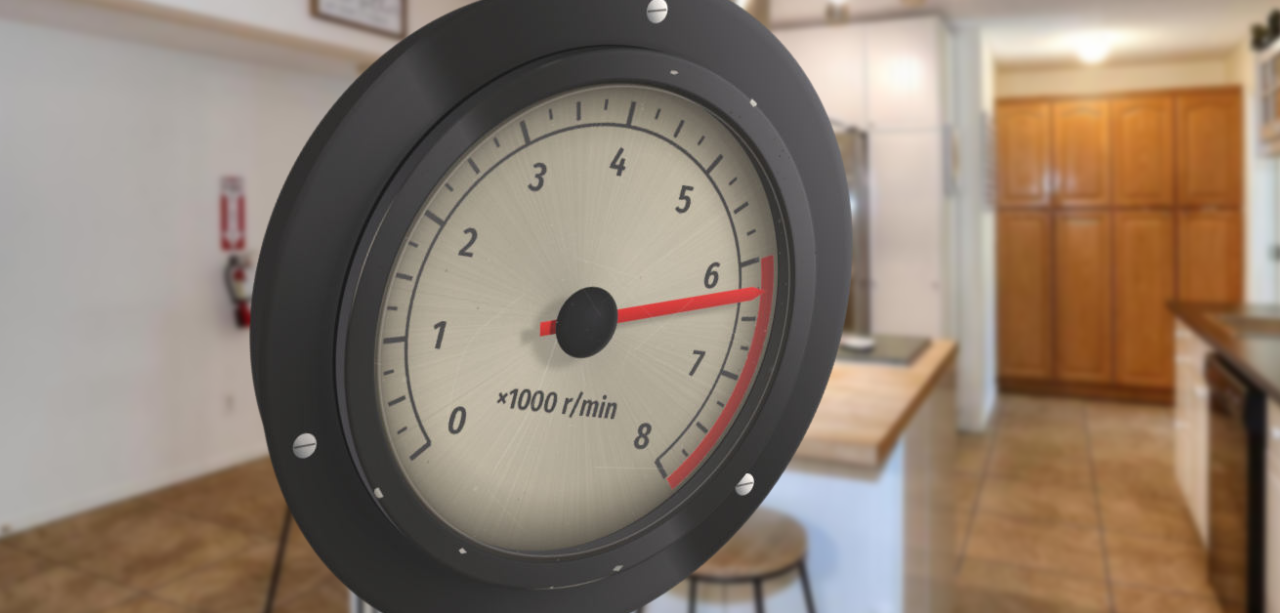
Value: value=6250 unit=rpm
